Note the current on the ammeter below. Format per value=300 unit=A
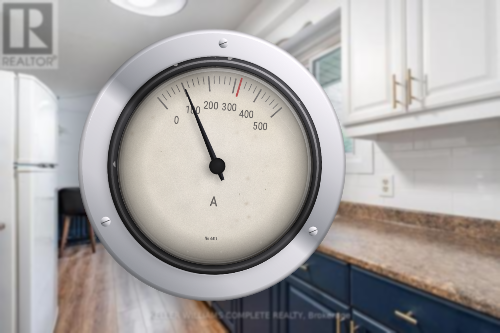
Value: value=100 unit=A
